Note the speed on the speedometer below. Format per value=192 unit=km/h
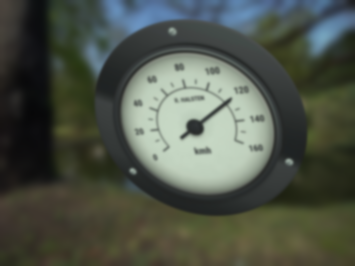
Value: value=120 unit=km/h
